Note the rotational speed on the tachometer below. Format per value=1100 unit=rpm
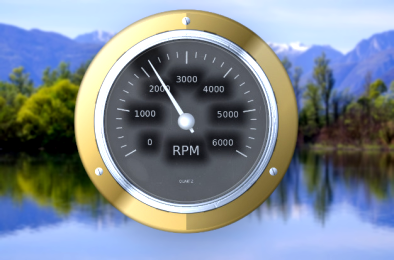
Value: value=2200 unit=rpm
